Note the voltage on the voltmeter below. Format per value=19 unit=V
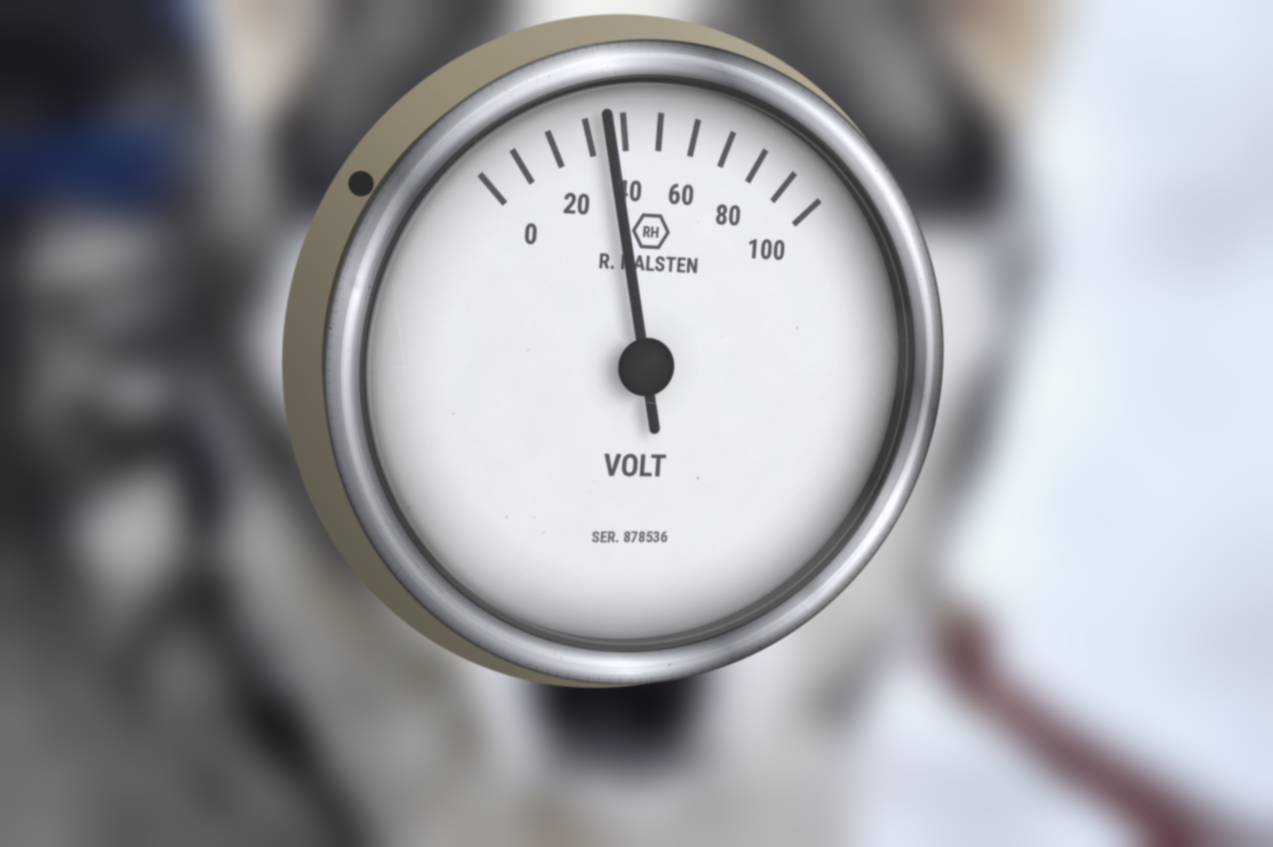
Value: value=35 unit=V
